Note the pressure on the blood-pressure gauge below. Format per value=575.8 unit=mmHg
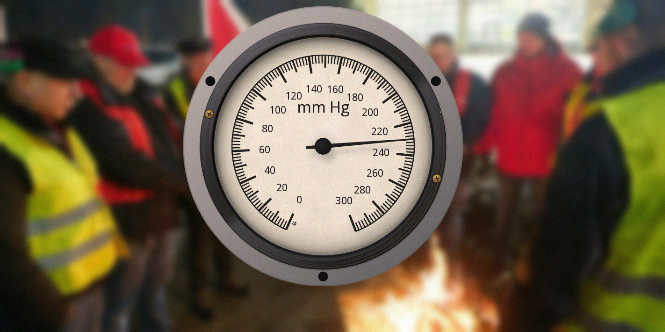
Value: value=230 unit=mmHg
